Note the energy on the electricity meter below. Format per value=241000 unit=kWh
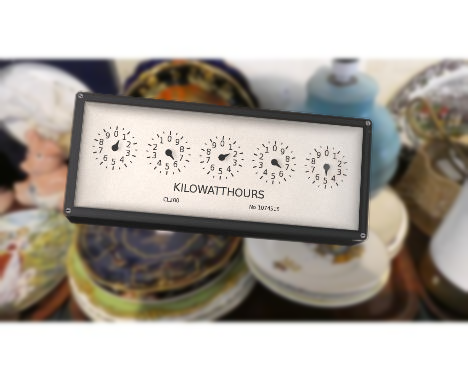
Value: value=6165 unit=kWh
